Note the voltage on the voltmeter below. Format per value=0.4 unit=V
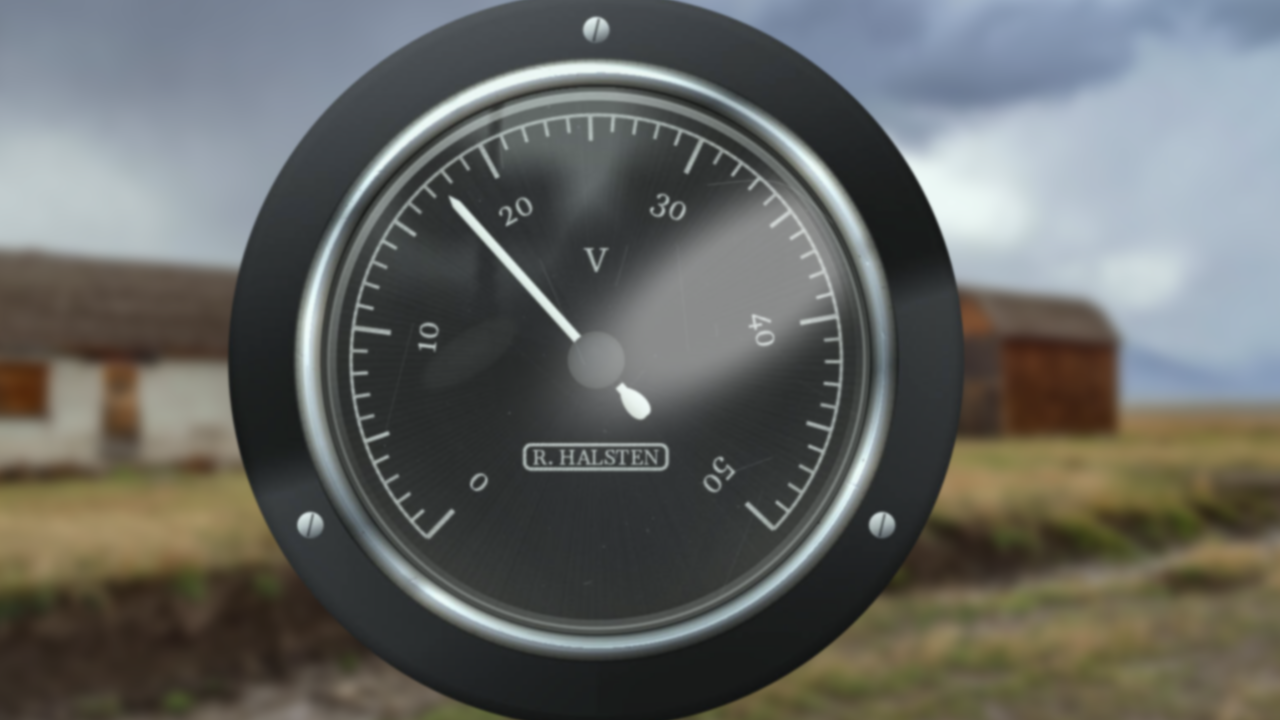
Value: value=17.5 unit=V
